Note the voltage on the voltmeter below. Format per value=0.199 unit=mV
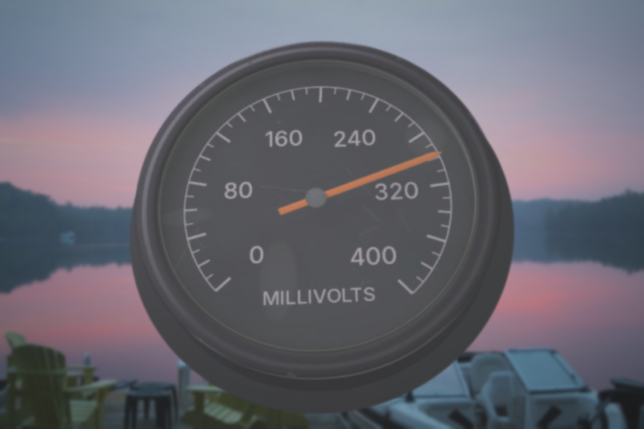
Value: value=300 unit=mV
